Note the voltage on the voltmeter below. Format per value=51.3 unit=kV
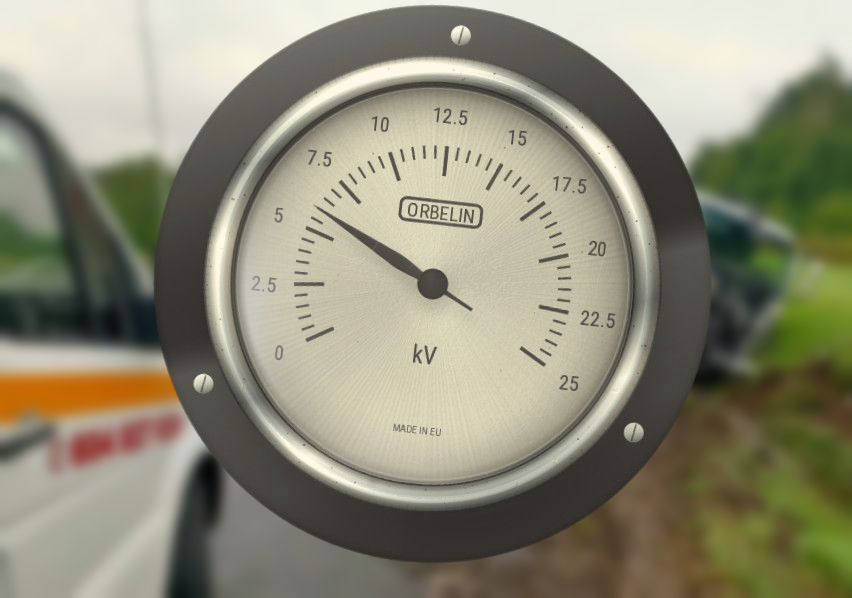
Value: value=6 unit=kV
